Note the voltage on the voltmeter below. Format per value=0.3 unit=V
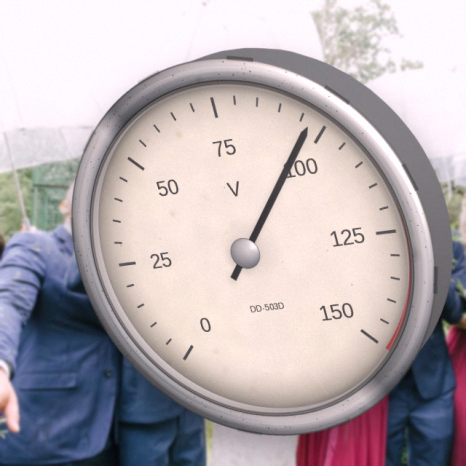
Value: value=97.5 unit=V
